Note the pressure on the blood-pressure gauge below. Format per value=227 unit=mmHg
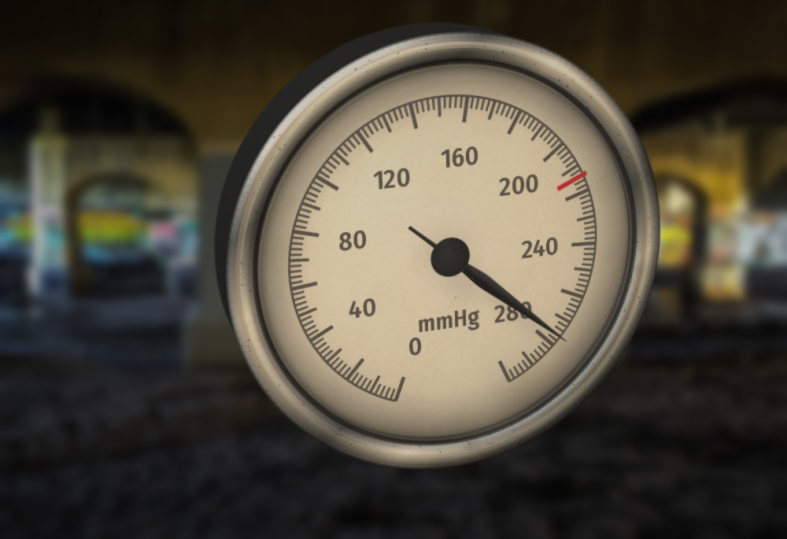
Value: value=276 unit=mmHg
